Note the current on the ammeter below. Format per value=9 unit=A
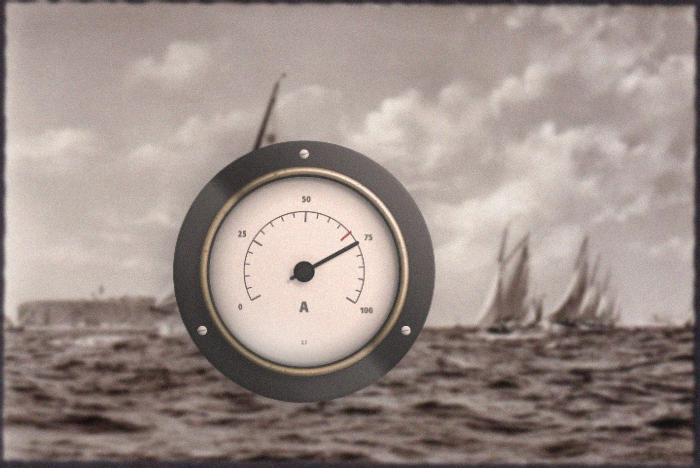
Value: value=75 unit=A
